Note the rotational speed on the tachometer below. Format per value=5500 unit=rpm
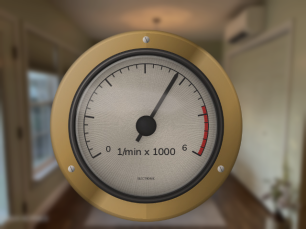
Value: value=3800 unit=rpm
